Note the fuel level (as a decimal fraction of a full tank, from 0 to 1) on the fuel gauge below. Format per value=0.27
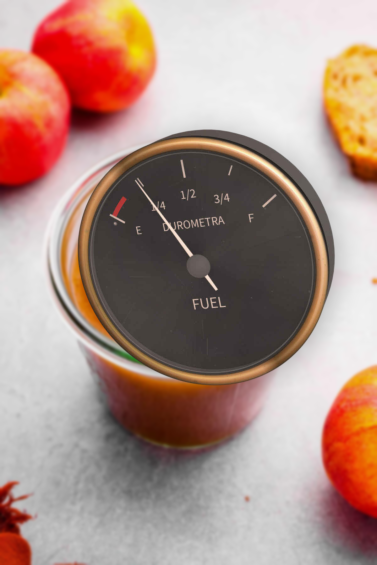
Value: value=0.25
